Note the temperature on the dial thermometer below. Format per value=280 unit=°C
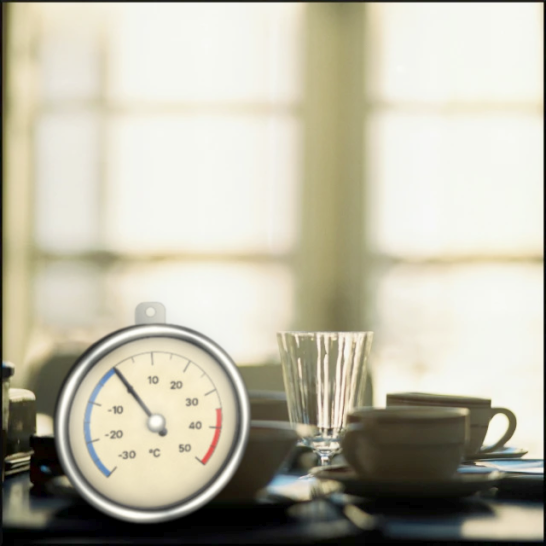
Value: value=0 unit=°C
